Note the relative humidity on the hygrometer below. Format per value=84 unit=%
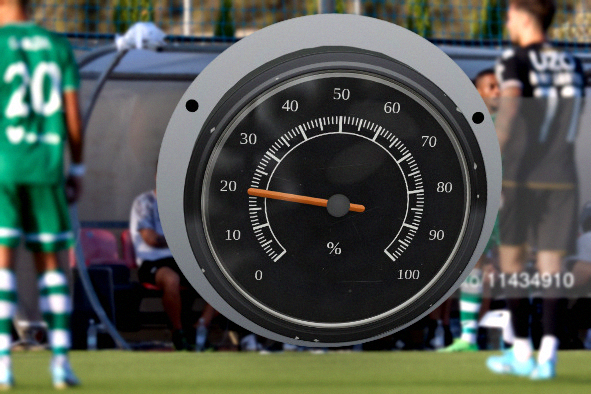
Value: value=20 unit=%
